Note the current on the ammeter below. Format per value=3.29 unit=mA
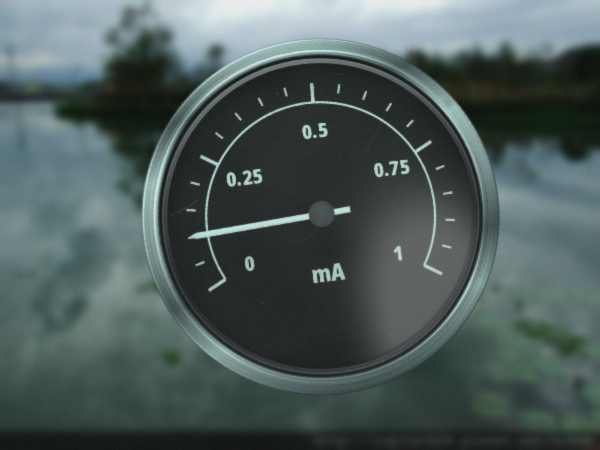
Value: value=0.1 unit=mA
